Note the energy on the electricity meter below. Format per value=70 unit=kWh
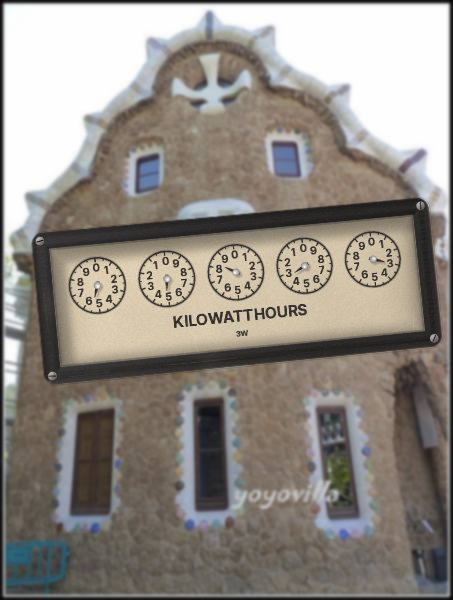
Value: value=54833 unit=kWh
